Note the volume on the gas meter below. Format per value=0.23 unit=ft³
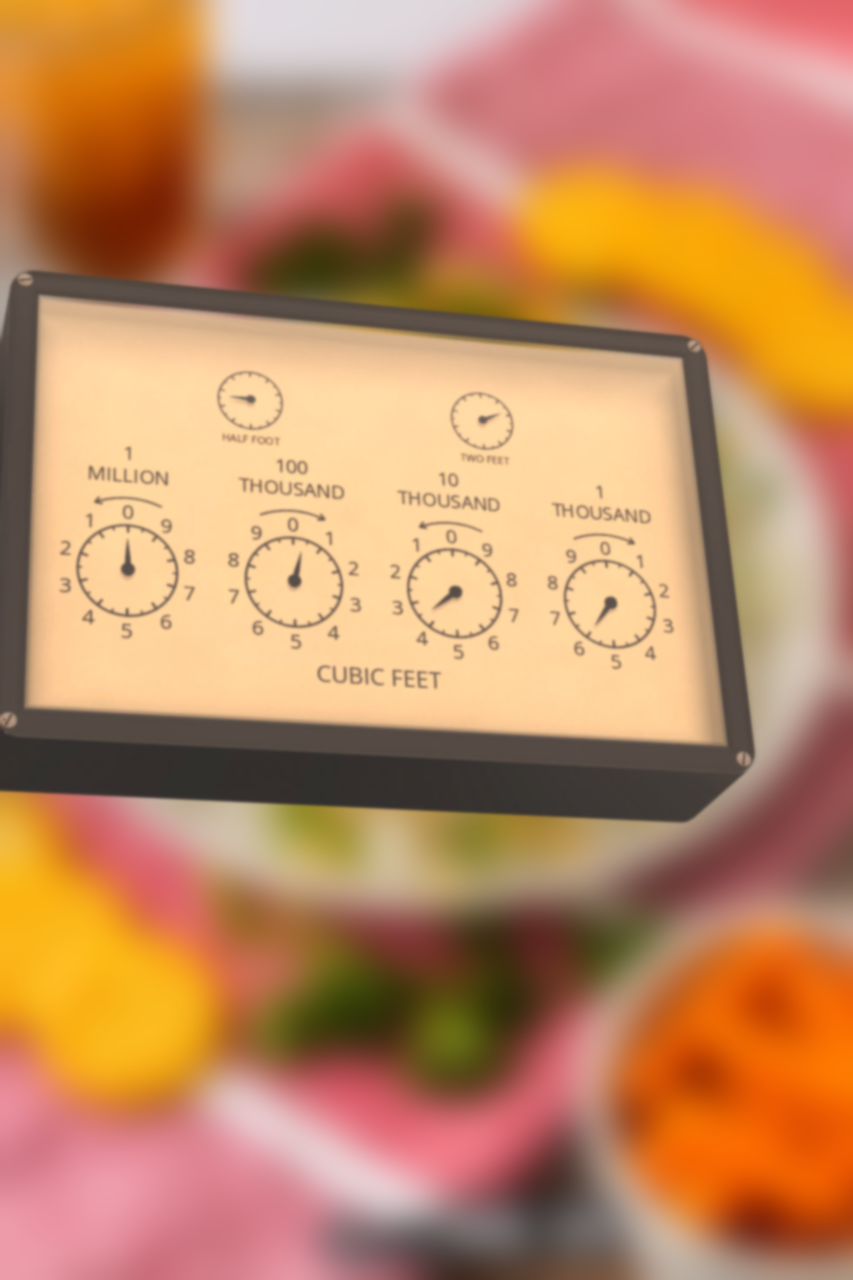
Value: value=3600 unit=ft³
